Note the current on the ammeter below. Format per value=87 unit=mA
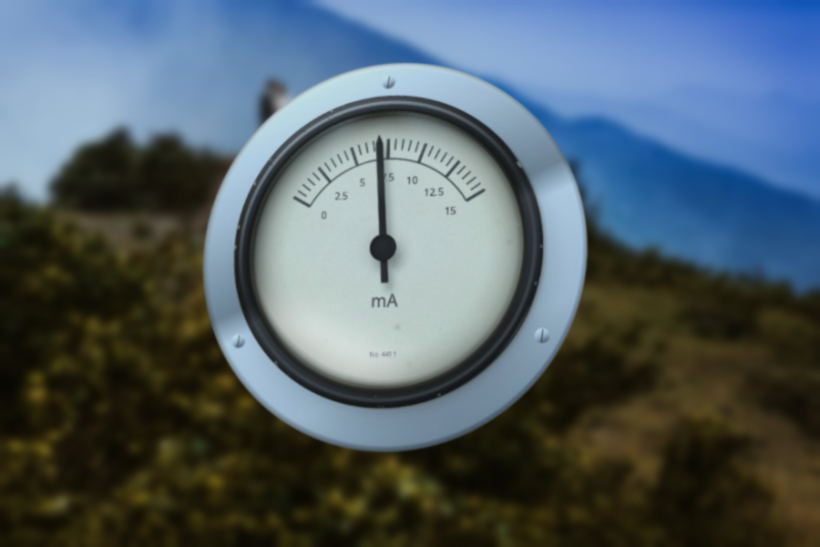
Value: value=7 unit=mA
